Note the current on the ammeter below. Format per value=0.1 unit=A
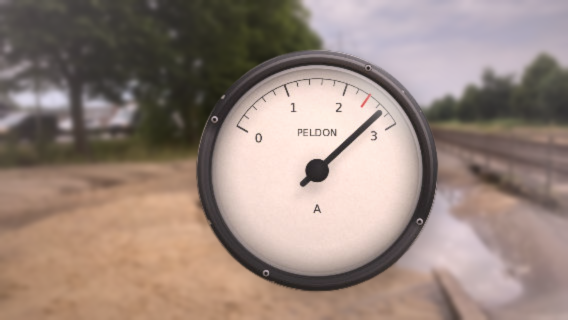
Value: value=2.7 unit=A
